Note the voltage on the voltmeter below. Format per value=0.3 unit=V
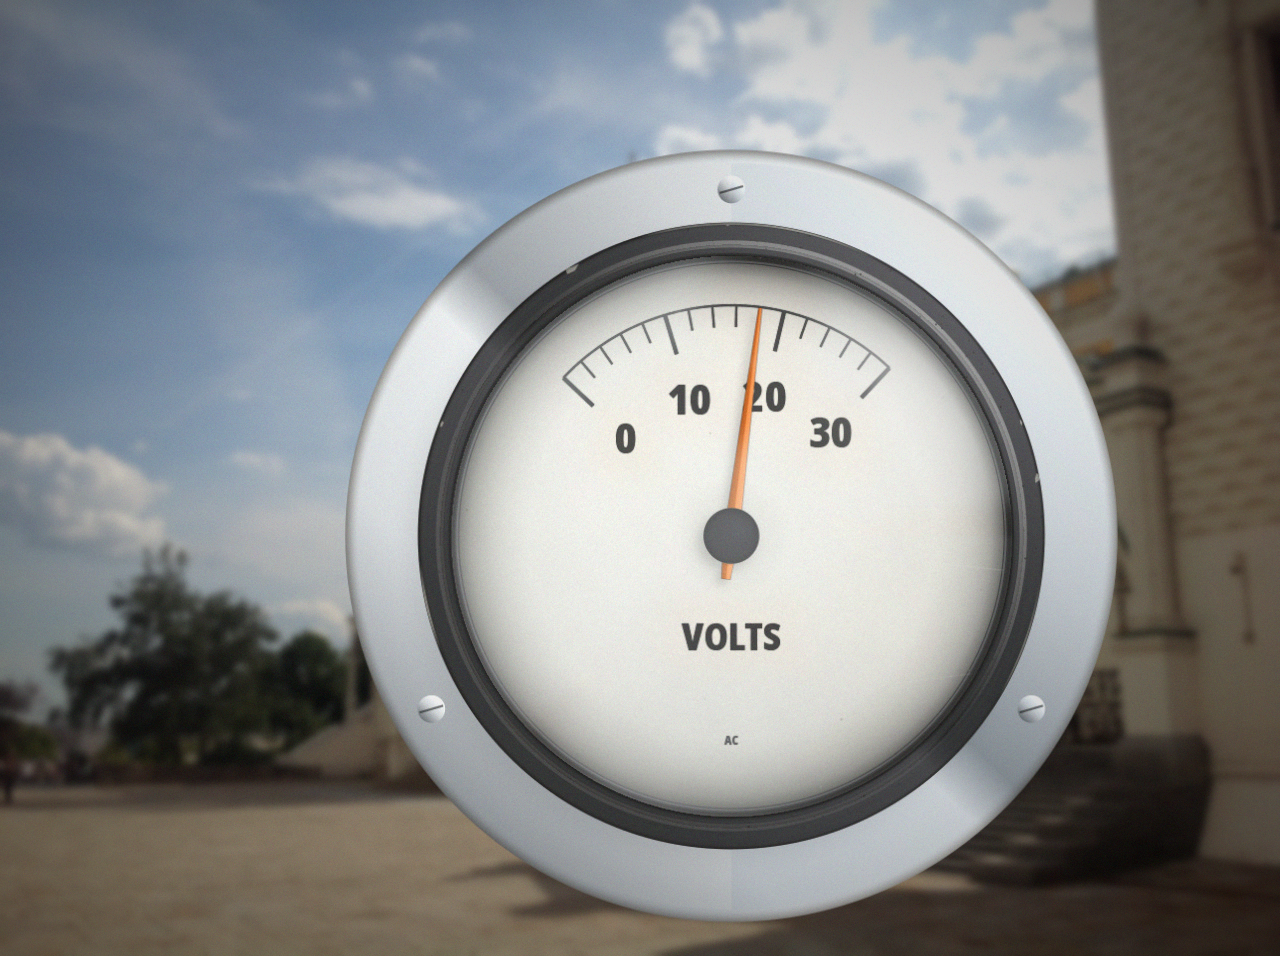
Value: value=18 unit=V
